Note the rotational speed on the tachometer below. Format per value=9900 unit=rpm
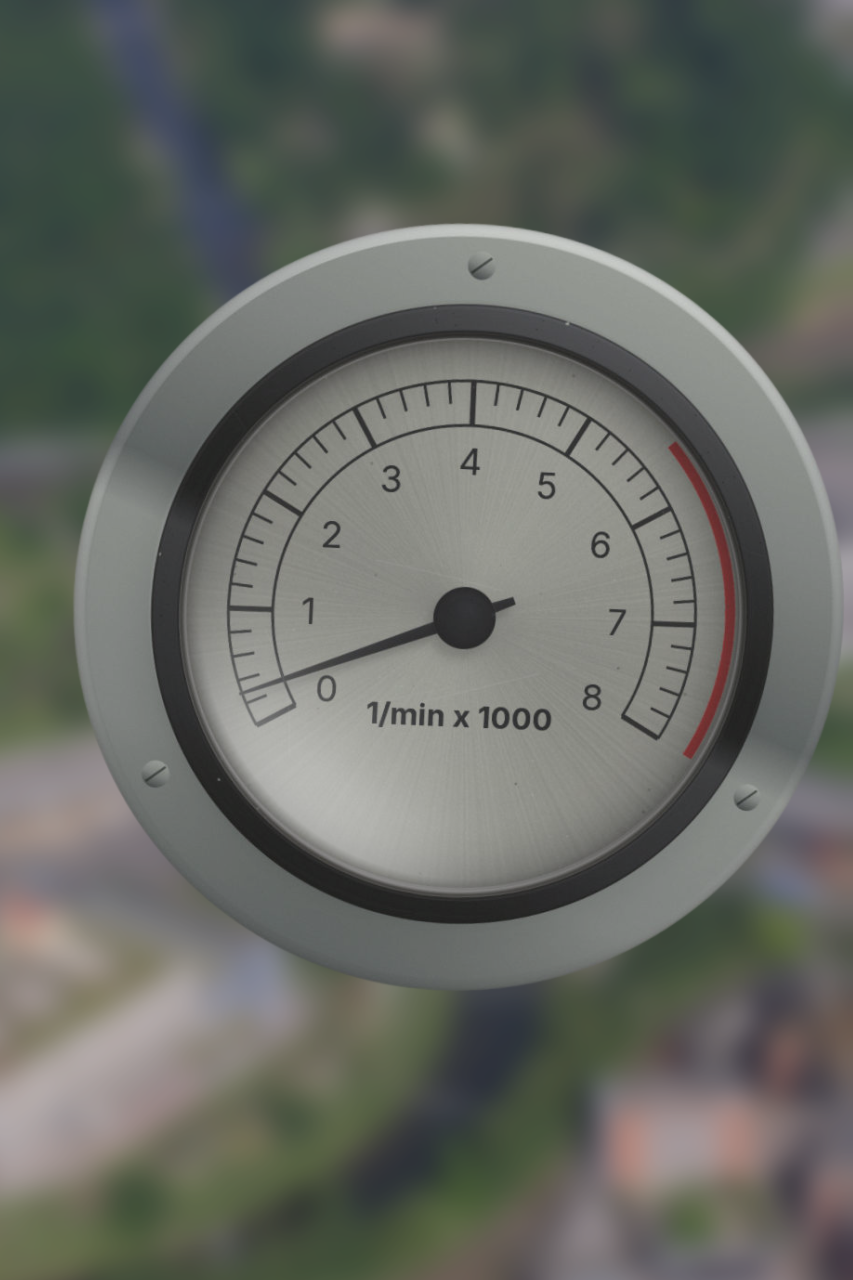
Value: value=300 unit=rpm
